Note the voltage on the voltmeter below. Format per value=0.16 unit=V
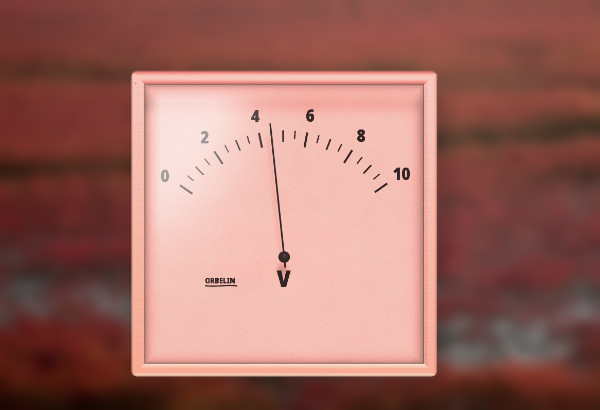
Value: value=4.5 unit=V
